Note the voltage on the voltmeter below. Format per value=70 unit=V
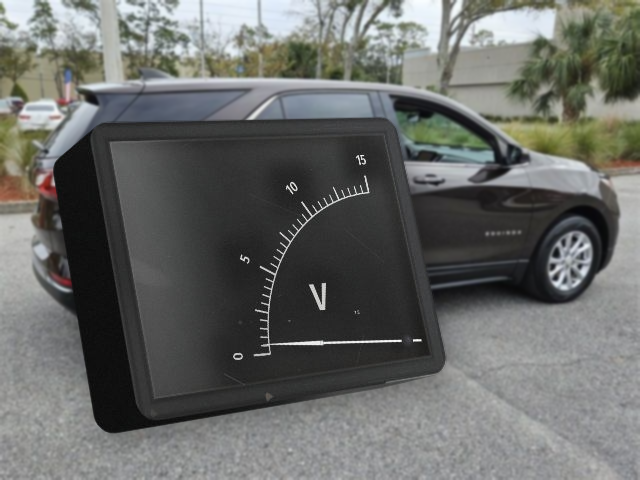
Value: value=0.5 unit=V
